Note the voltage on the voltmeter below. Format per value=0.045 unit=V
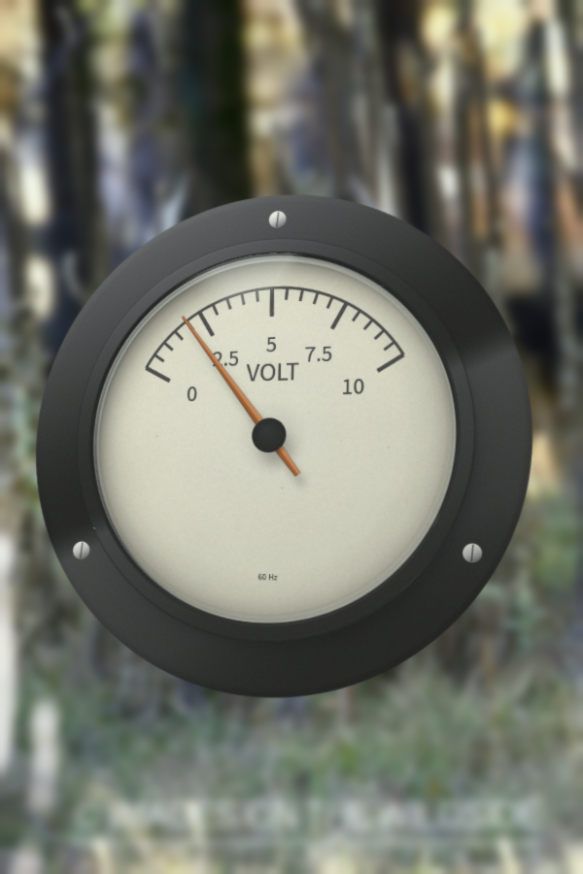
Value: value=2 unit=V
